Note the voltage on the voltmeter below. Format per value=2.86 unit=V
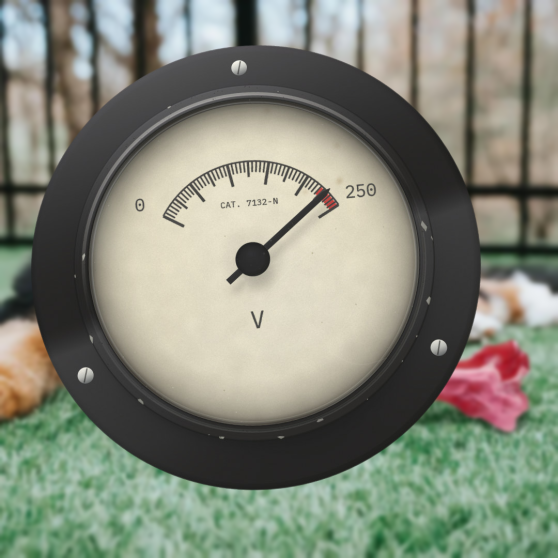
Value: value=230 unit=V
